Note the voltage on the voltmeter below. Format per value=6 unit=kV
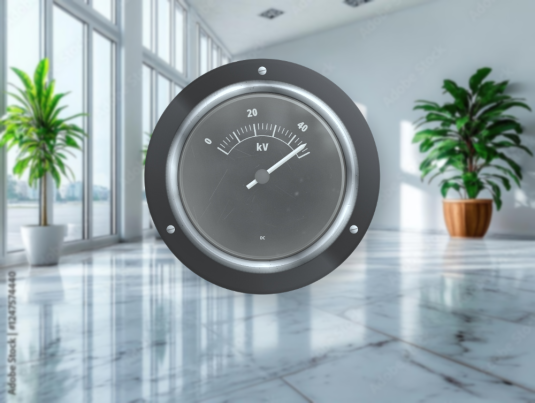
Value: value=46 unit=kV
